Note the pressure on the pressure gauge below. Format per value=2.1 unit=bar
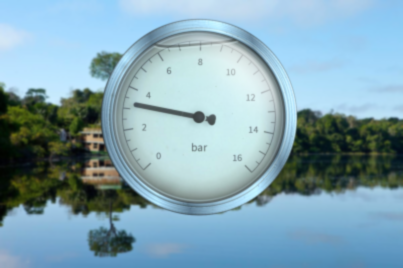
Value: value=3.25 unit=bar
